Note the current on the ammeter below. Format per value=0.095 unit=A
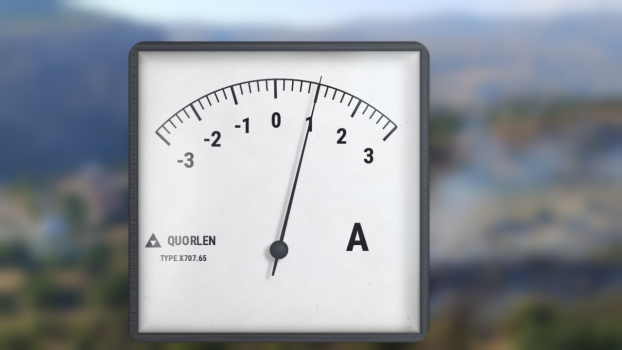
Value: value=1 unit=A
